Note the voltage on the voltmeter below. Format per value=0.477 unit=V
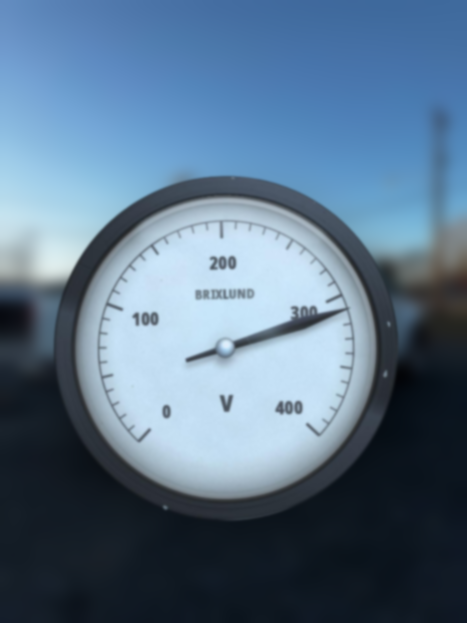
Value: value=310 unit=V
